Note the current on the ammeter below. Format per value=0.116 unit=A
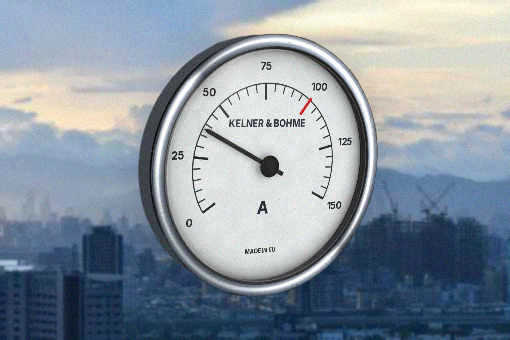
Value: value=37.5 unit=A
